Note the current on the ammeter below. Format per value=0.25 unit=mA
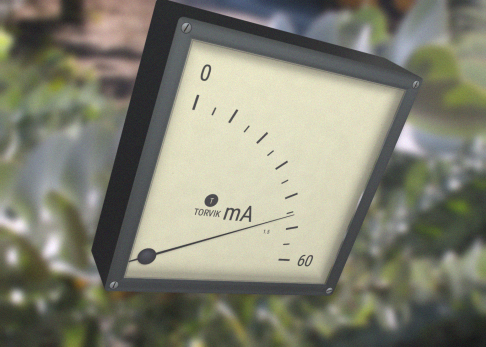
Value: value=45 unit=mA
